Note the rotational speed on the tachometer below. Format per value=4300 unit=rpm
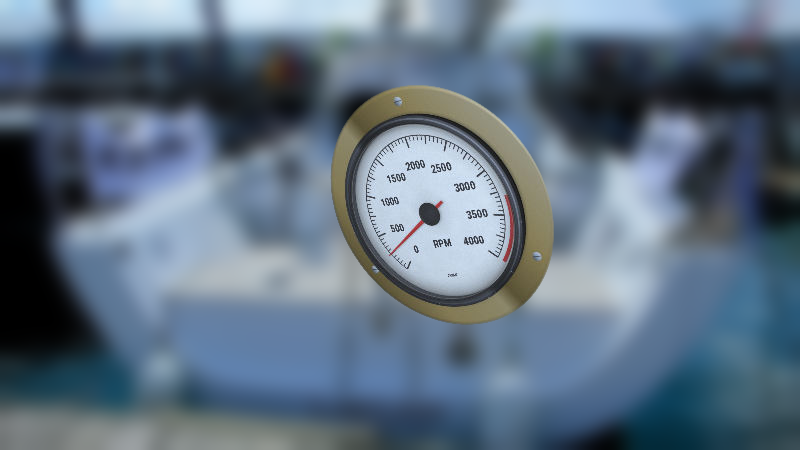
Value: value=250 unit=rpm
